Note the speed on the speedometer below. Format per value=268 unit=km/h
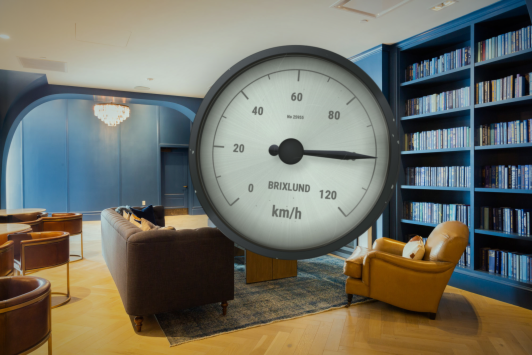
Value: value=100 unit=km/h
